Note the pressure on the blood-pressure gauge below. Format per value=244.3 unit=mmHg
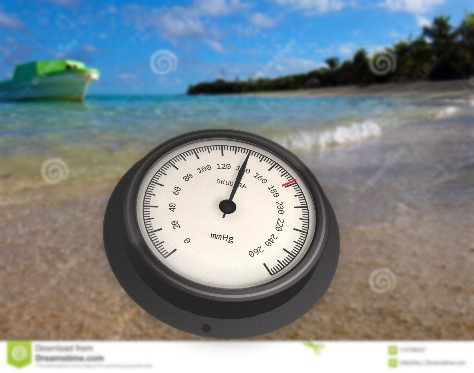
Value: value=140 unit=mmHg
